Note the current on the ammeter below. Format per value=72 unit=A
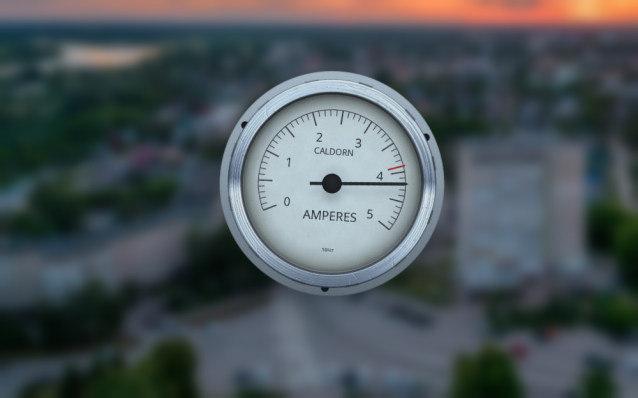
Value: value=4.2 unit=A
